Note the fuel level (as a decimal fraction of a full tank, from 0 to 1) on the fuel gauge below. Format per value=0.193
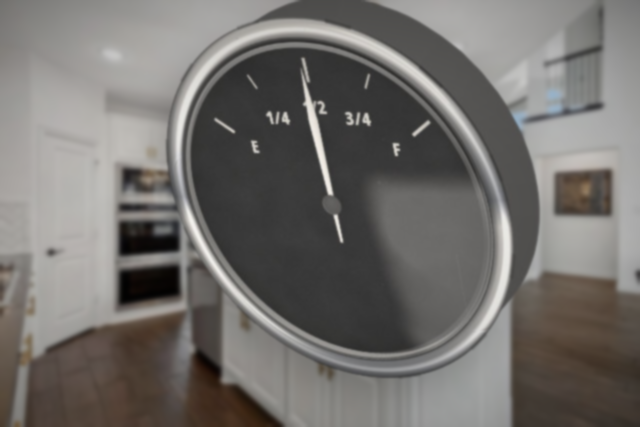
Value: value=0.5
